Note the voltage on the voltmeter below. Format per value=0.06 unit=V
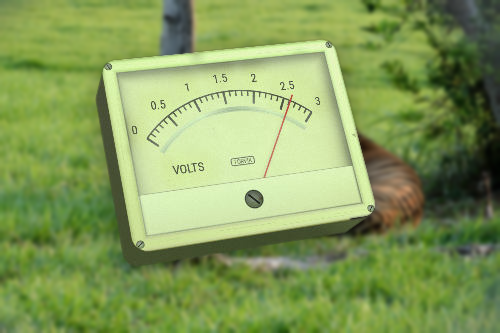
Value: value=2.6 unit=V
